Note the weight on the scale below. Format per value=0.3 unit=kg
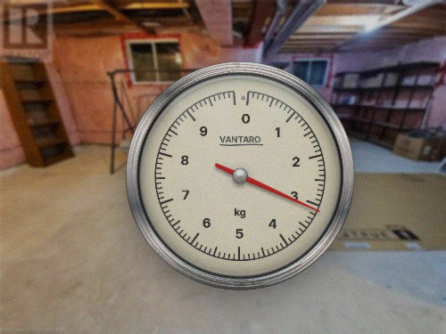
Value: value=3.1 unit=kg
